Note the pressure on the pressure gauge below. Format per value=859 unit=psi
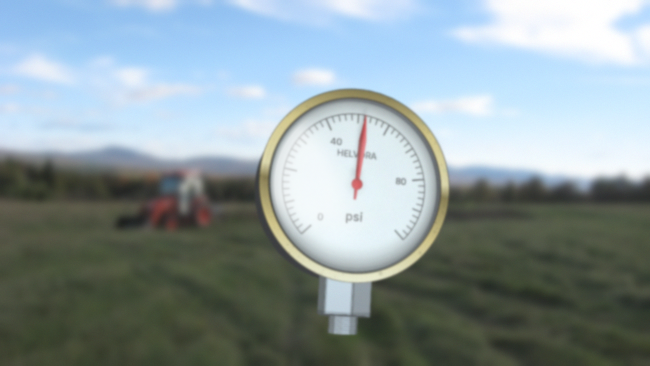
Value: value=52 unit=psi
